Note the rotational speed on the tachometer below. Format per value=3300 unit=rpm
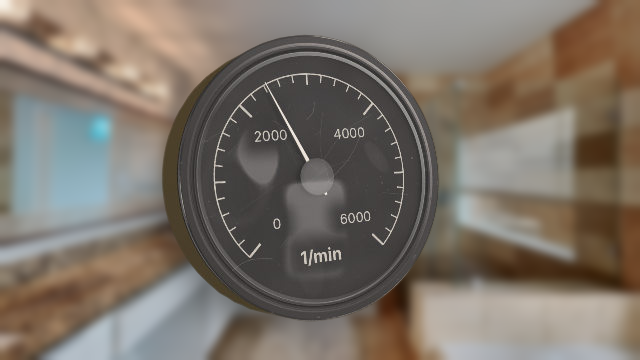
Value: value=2400 unit=rpm
